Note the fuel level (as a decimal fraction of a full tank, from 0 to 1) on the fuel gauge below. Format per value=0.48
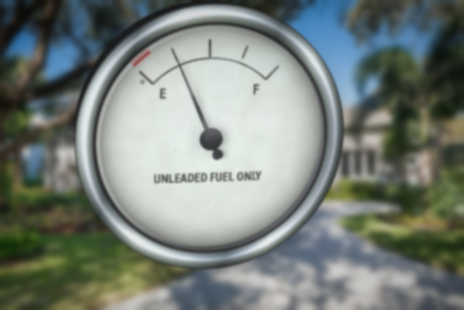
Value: value=0.25
